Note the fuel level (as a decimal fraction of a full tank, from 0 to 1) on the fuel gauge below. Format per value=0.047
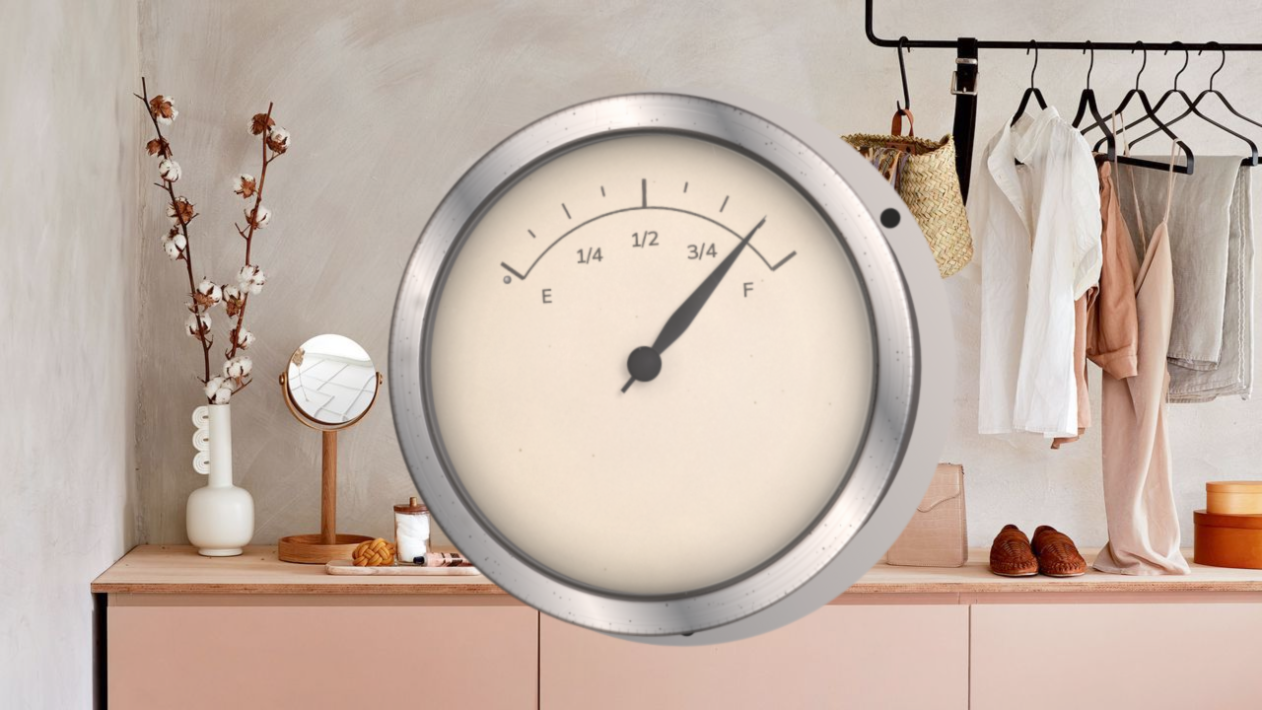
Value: value=0.875
